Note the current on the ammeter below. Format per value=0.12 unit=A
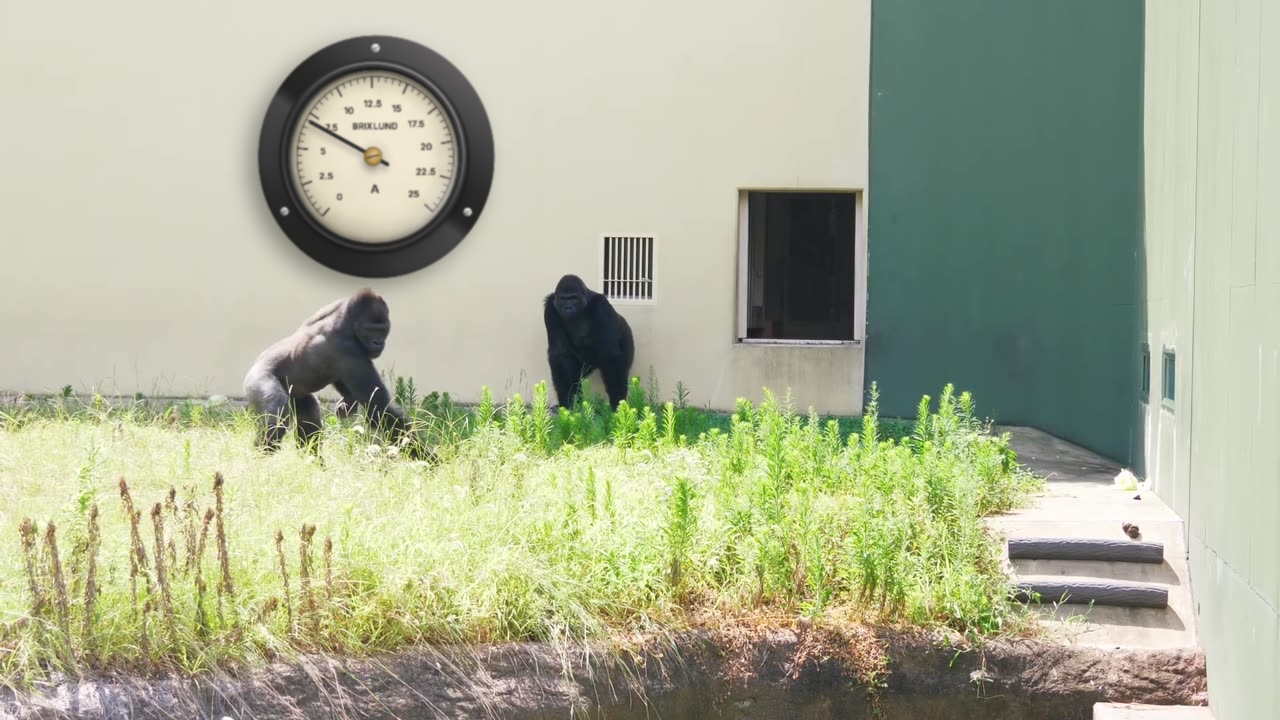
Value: value=7 unit=A
